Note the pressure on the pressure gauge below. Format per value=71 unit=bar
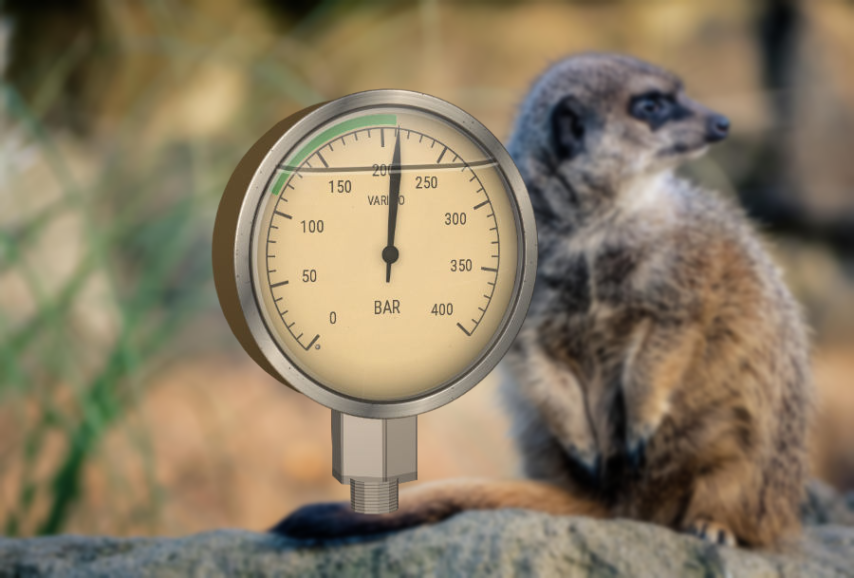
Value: value=210 unit=bar
